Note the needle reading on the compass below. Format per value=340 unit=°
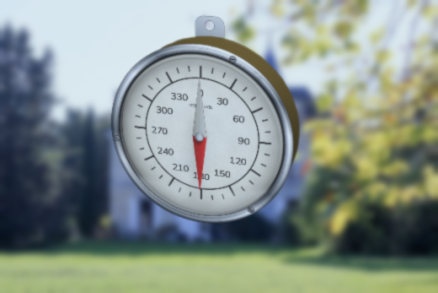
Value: value=180 unit=°
